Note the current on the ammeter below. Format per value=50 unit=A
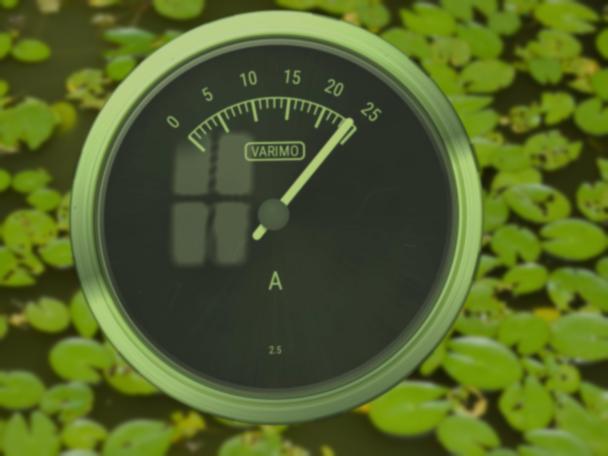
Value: value=24 unit=A
